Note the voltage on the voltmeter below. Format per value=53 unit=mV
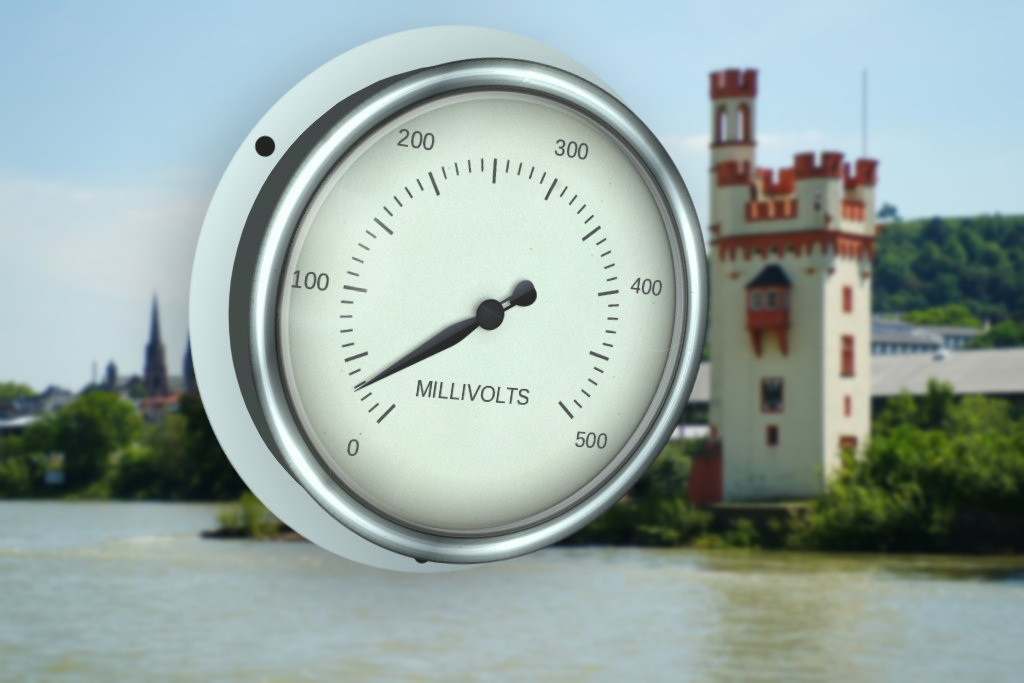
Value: value=30 unit=mV
